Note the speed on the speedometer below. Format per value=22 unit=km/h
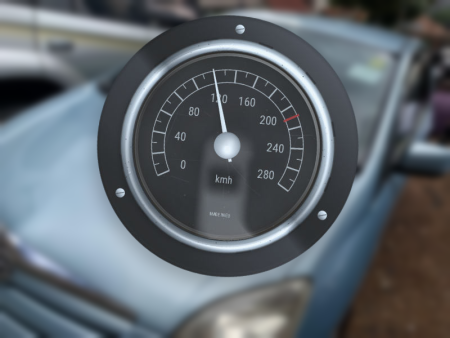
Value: value=120 unit=km/h
